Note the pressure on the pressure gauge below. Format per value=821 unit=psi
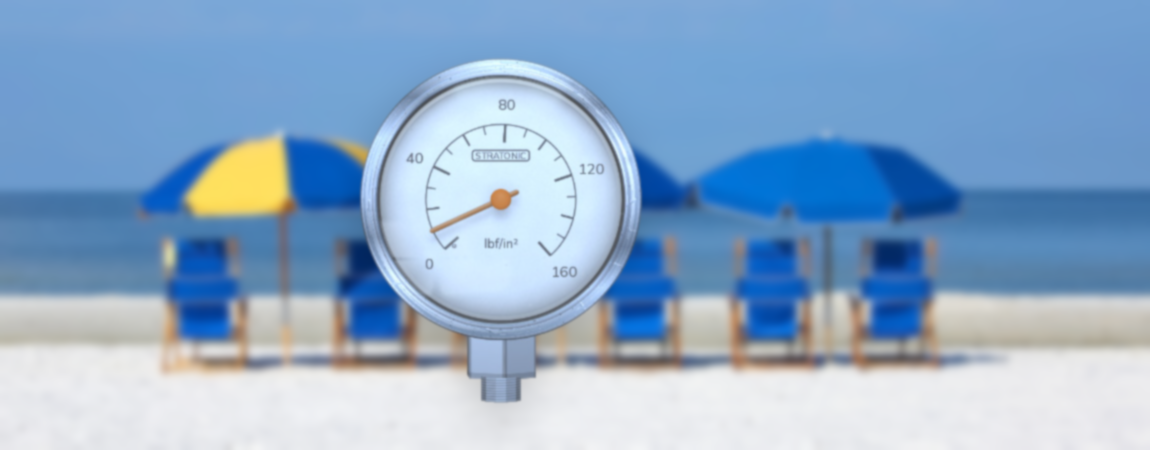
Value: value=10 unit=psi
